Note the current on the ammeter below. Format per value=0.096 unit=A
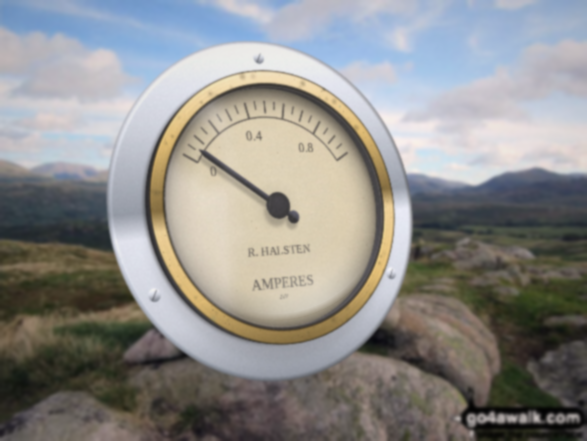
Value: value=0.05 unit=A
